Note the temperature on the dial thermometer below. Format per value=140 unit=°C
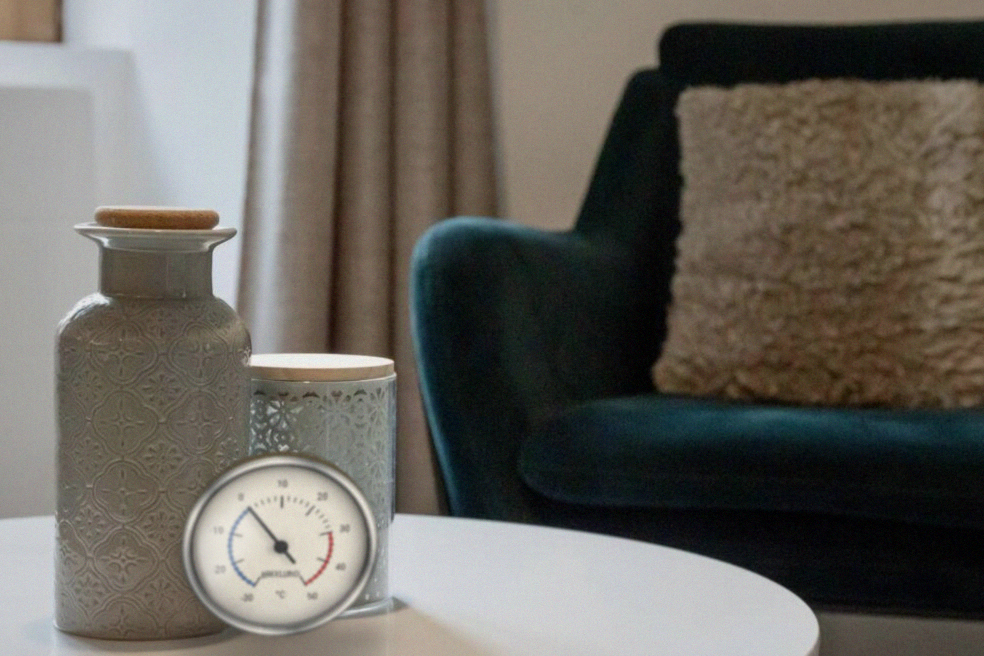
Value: value=0 unit=°C
